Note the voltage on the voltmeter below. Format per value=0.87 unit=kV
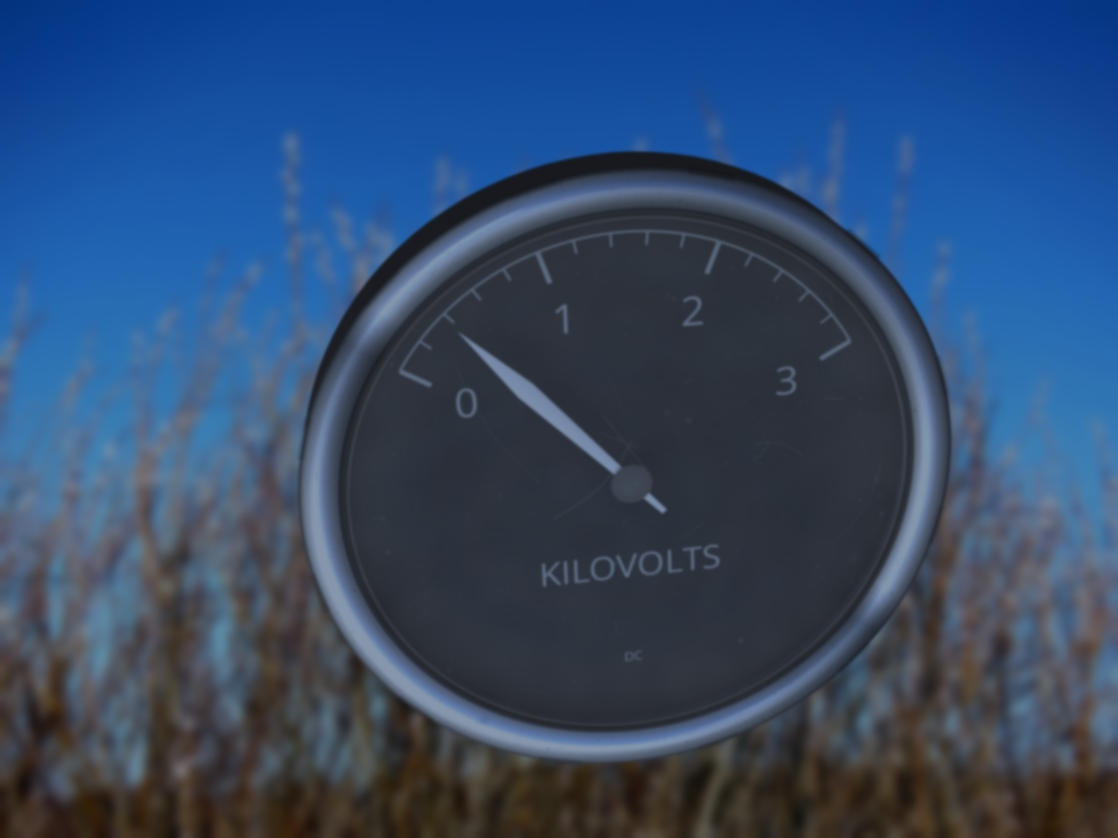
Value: value=0.4 unit=kV
